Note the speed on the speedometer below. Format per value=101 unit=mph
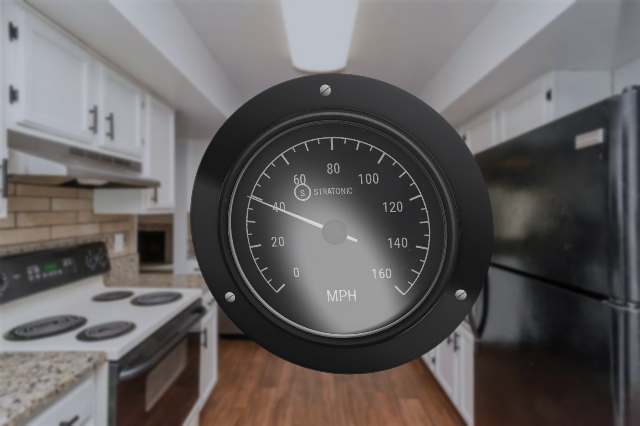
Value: value=40 unit=mph
